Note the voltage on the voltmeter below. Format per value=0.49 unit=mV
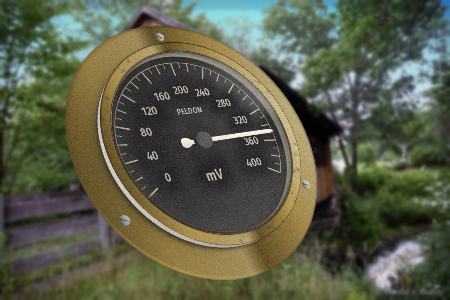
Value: value=350 unit=mV
